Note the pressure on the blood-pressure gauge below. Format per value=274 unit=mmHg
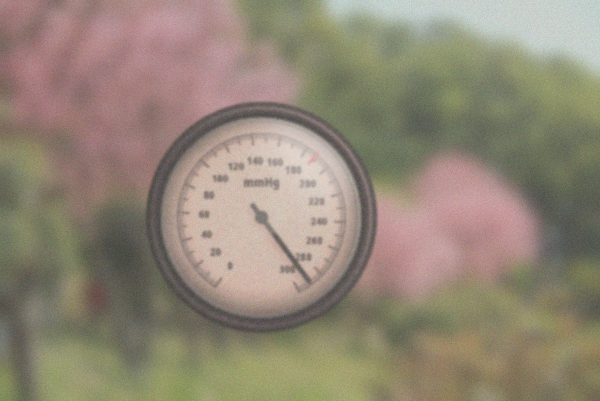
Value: value=290 unit=mmHg
